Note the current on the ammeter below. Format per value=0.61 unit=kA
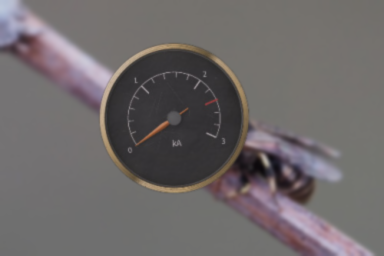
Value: value=0 unit=kA
